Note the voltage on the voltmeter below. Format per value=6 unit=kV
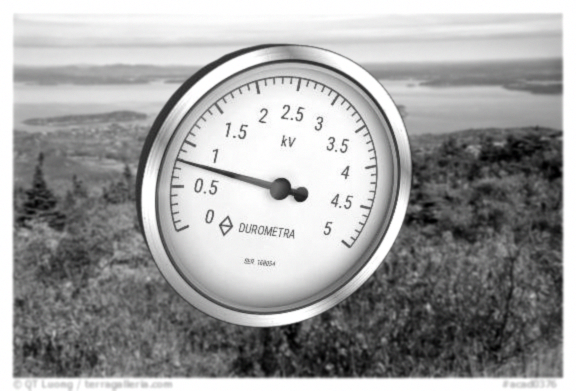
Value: value=0.8 unit=kV
